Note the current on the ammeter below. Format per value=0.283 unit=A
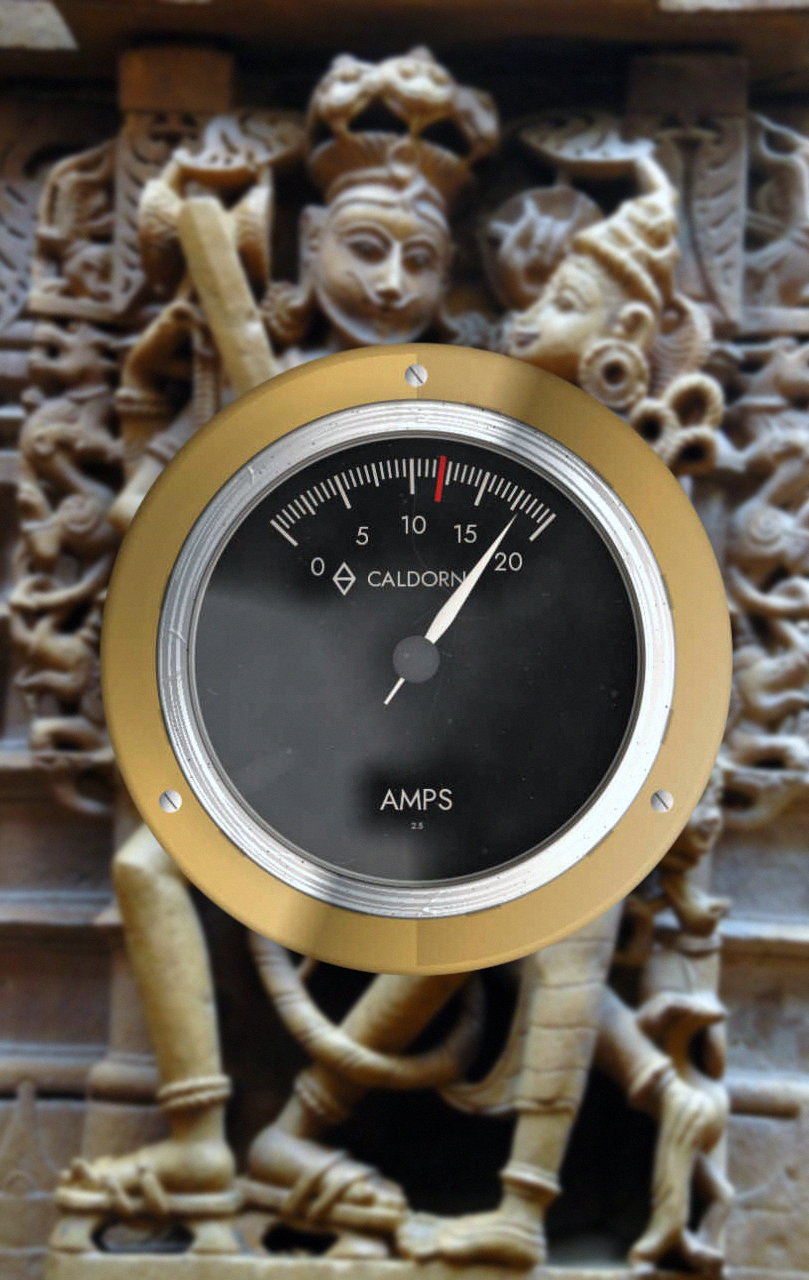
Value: value=18 unit=A
